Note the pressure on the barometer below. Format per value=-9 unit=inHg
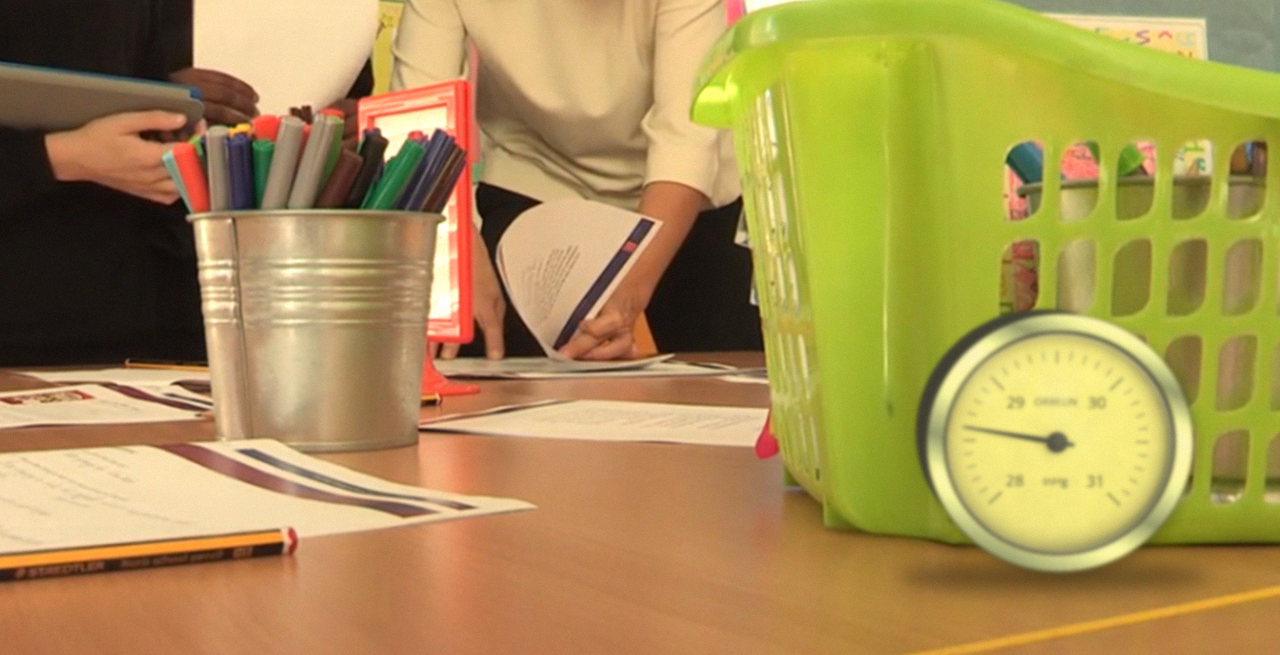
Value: value=28.6 unit=inHg
